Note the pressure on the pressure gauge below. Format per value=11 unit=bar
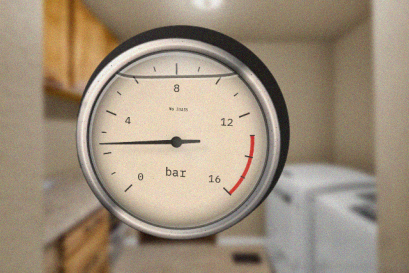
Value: value=2.5 unit=bar
